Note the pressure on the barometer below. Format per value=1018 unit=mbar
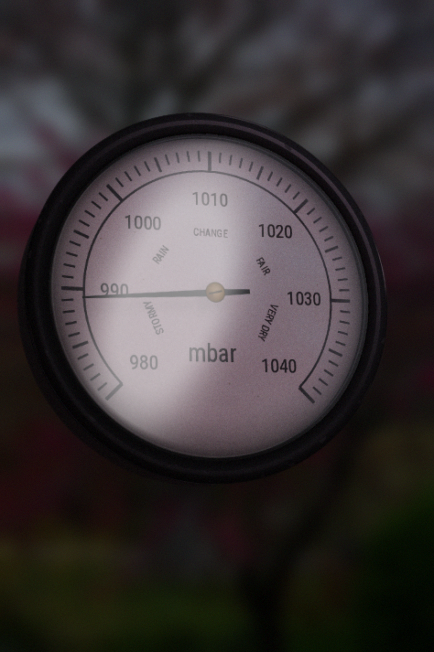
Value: value=989 unit=mbar
